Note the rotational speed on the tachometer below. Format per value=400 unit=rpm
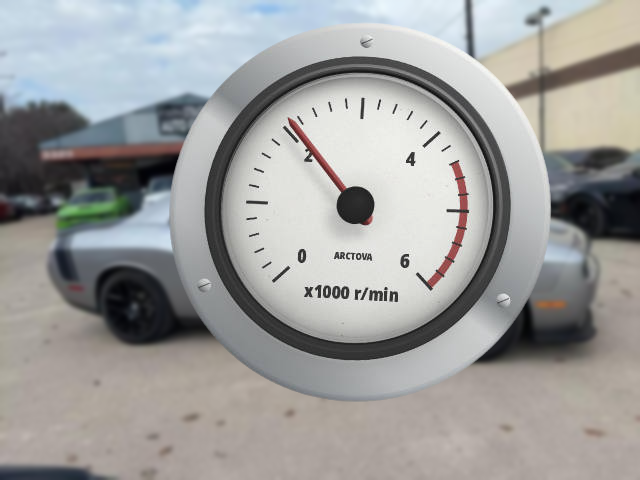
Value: value=2100 unit=rpm
